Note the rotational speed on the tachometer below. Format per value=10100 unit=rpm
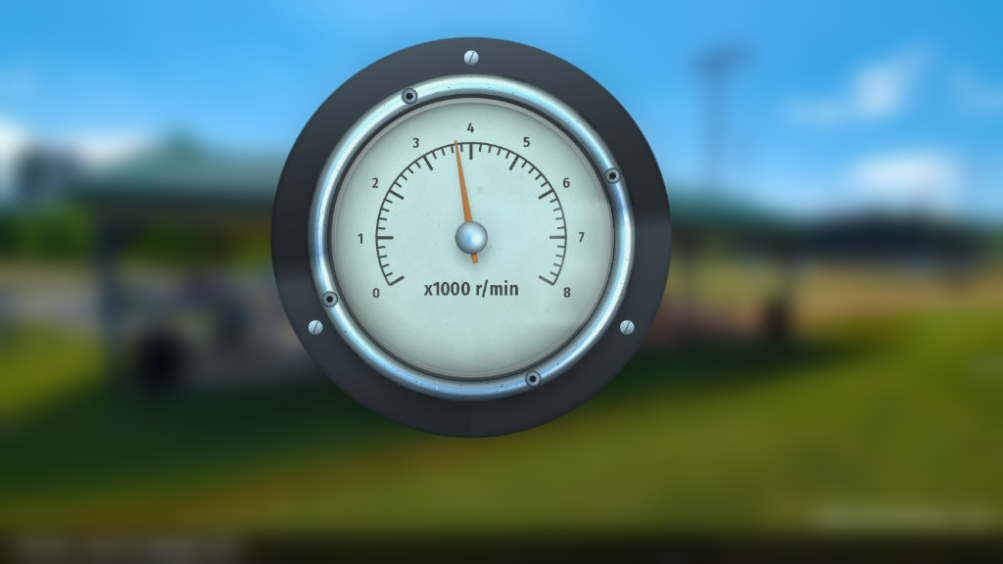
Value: value=3700 unit=rpm
